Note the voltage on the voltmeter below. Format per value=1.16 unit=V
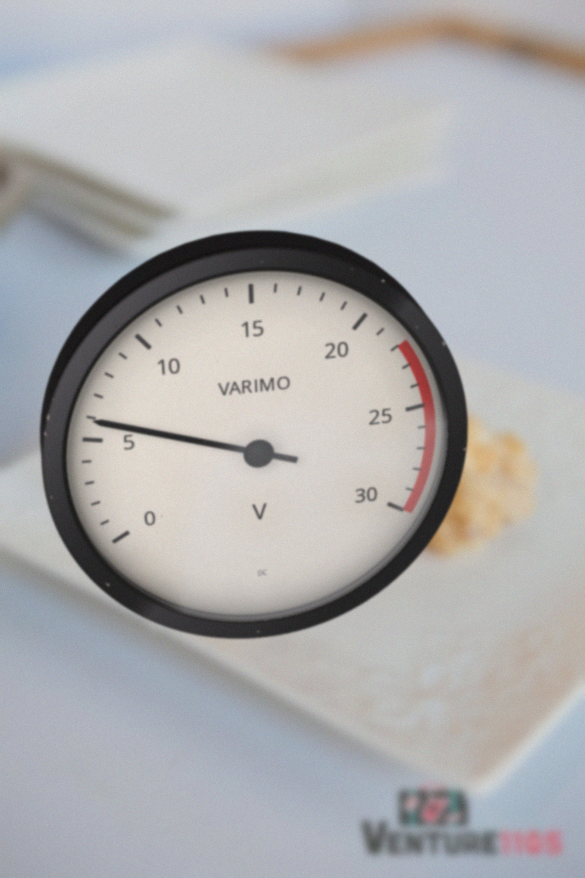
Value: value=6 unit=V
